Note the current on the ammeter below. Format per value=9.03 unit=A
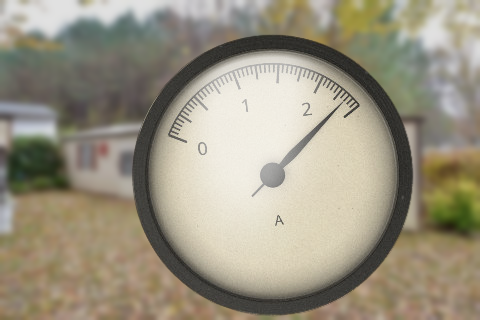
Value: value=2.35 unit=A
